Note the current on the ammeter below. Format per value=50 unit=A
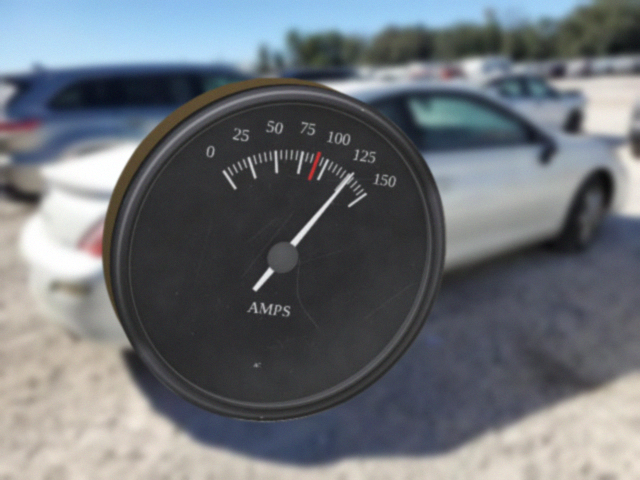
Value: value=125 unit=A
